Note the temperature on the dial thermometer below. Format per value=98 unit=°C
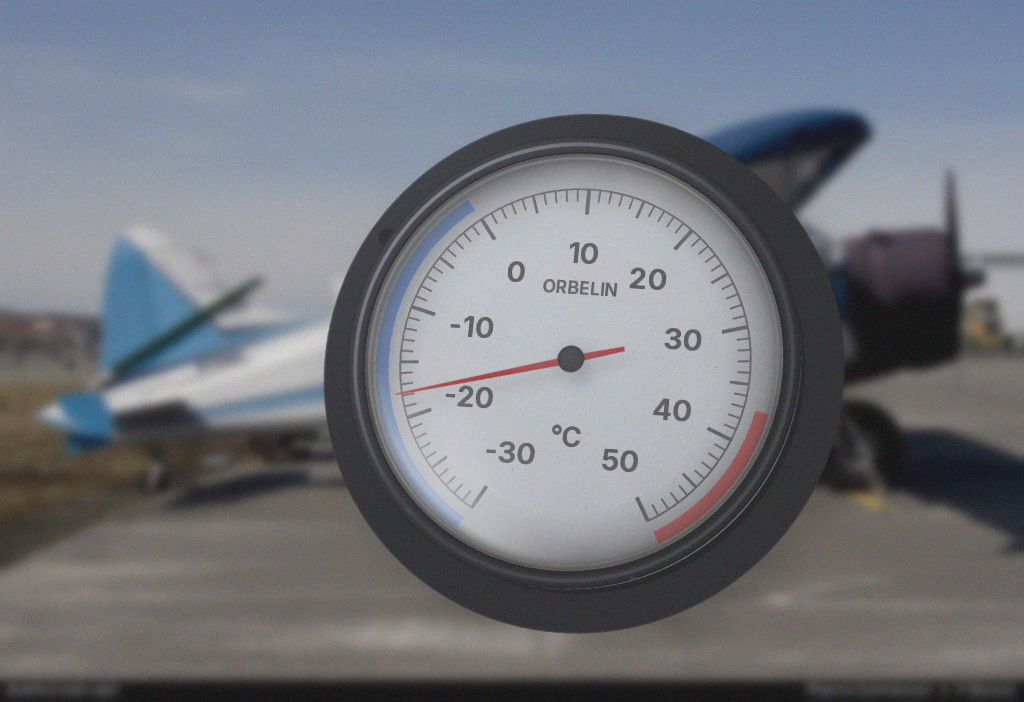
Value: value=-18 unit=°C
